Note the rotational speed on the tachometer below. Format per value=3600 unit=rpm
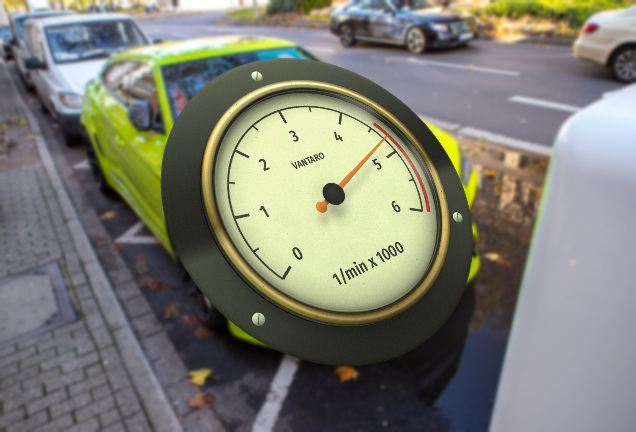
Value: value=4750 unit=rpm
